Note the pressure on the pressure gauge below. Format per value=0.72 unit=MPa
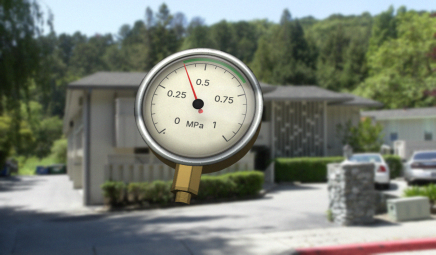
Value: value=0.4 unit=MPa
